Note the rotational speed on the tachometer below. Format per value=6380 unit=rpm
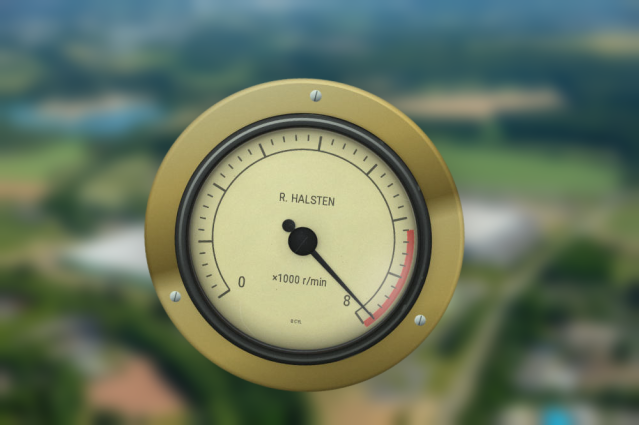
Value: value=7800 unit=rpm
